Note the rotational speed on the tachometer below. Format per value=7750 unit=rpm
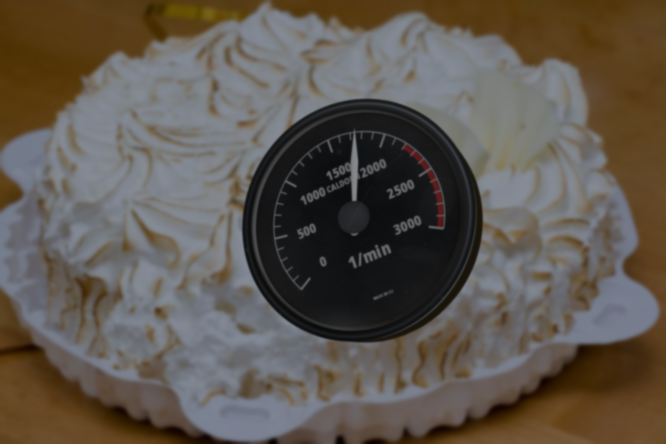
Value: value=1750 unit=rpm
